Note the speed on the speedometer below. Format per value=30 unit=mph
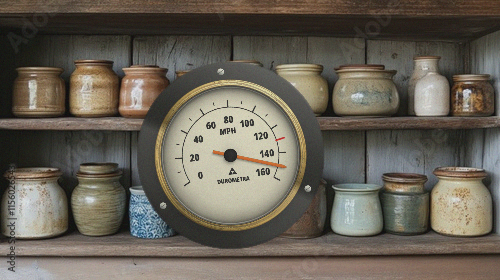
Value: value=150 unit=mph
